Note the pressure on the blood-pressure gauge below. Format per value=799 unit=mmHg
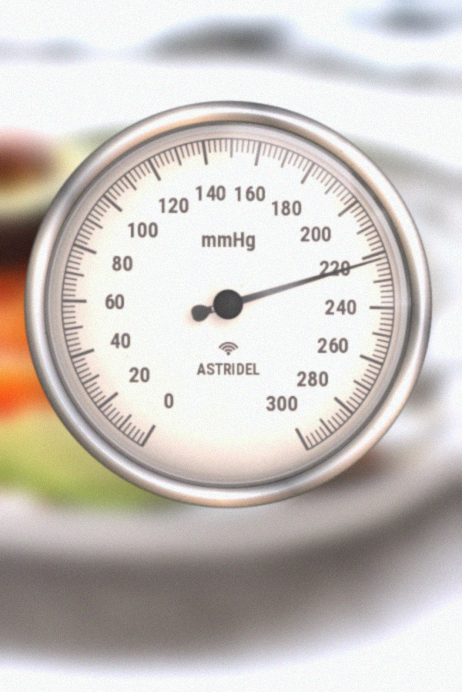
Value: value=222 unit=mmHg
